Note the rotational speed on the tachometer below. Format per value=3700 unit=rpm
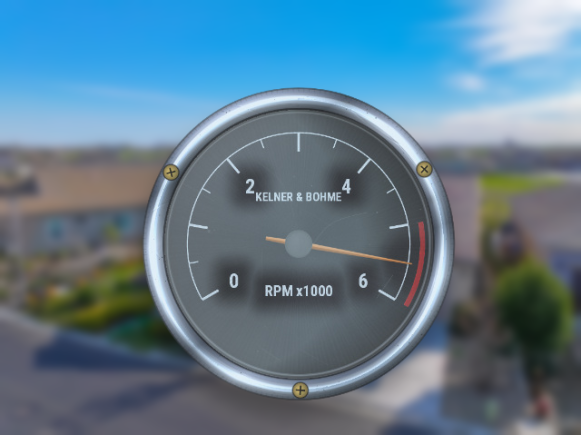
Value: value=5500 unit=rpm
